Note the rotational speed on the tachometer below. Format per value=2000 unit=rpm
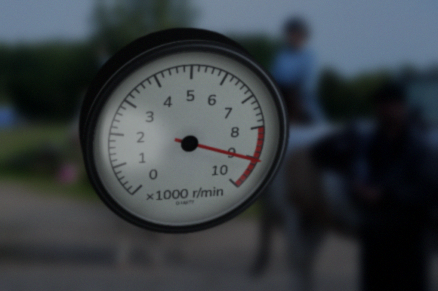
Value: value=9000 unit=rpm
